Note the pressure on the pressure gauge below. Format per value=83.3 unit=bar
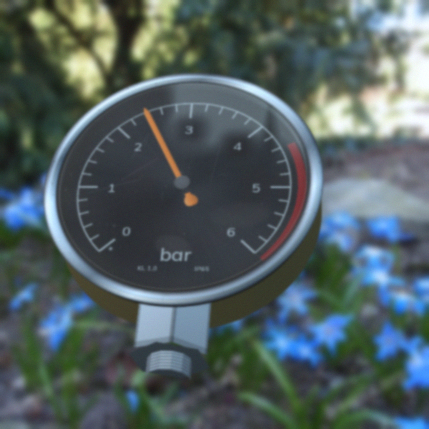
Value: value=2.4 unit=bar
